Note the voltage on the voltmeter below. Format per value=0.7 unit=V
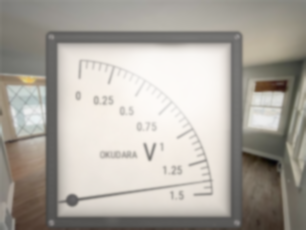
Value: value=1.4 unit=V
